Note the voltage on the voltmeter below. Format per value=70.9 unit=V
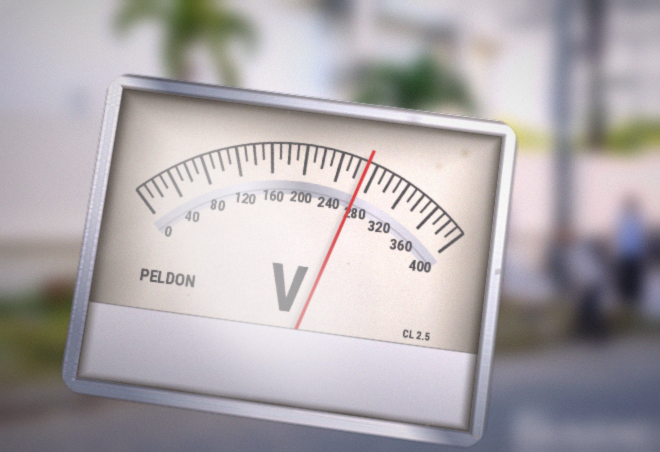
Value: value=270 unit=V
